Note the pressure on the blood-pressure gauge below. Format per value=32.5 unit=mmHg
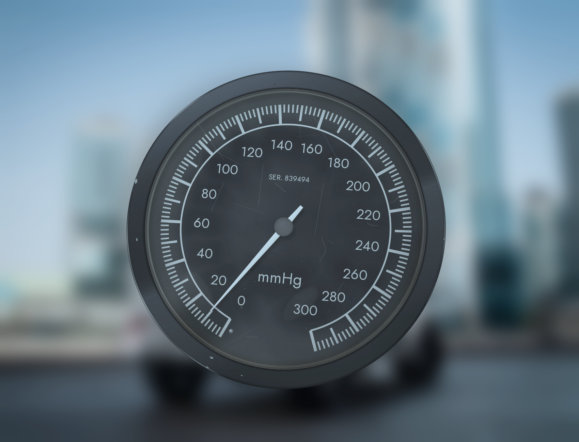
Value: value=10 unit=mmHg
